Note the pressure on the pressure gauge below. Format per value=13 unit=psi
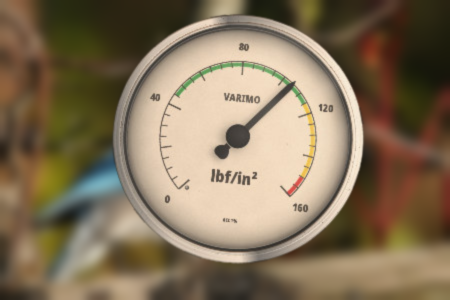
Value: value=105 unit=psi
